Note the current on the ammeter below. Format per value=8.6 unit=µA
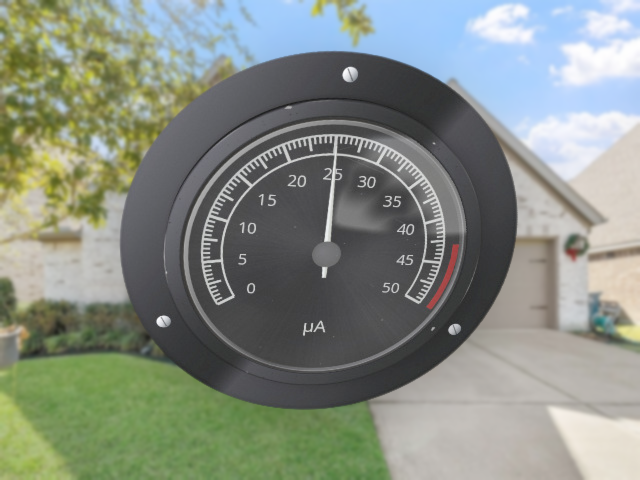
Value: value=25 unit=µA
